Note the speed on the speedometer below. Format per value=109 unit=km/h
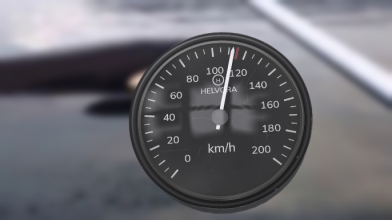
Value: value=112.5 unit=km/h
